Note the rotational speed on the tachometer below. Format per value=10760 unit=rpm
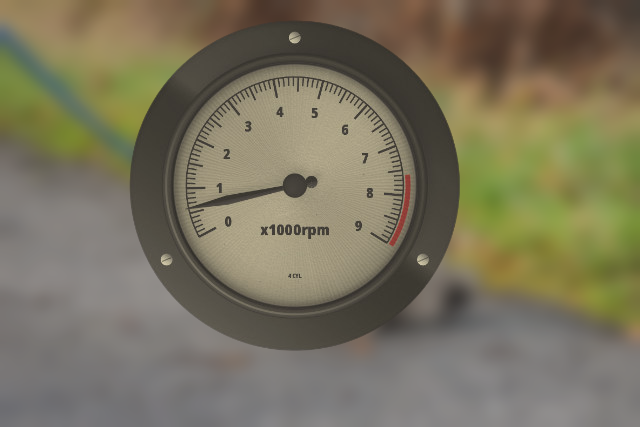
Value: value=600 unit=rpm
